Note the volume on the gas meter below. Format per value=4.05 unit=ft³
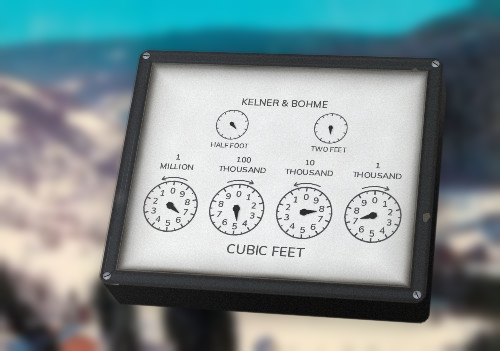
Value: value=647700 unit=ft³
